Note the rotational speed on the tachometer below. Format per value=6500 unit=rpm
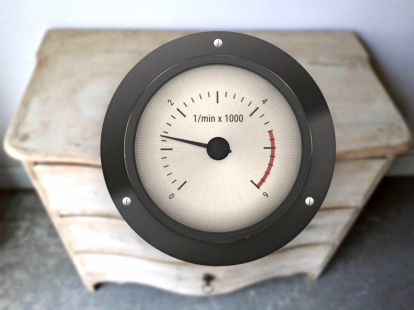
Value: value=1300 unit=rpm
